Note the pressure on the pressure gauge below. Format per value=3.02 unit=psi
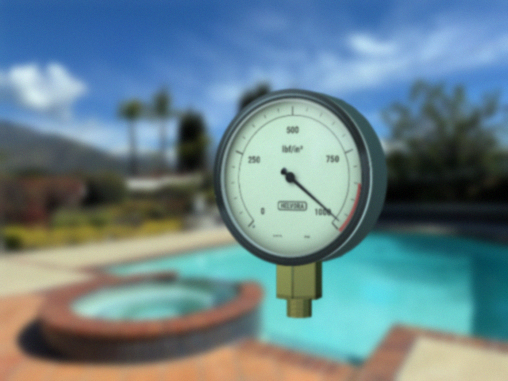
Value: value=975 unit=psi
